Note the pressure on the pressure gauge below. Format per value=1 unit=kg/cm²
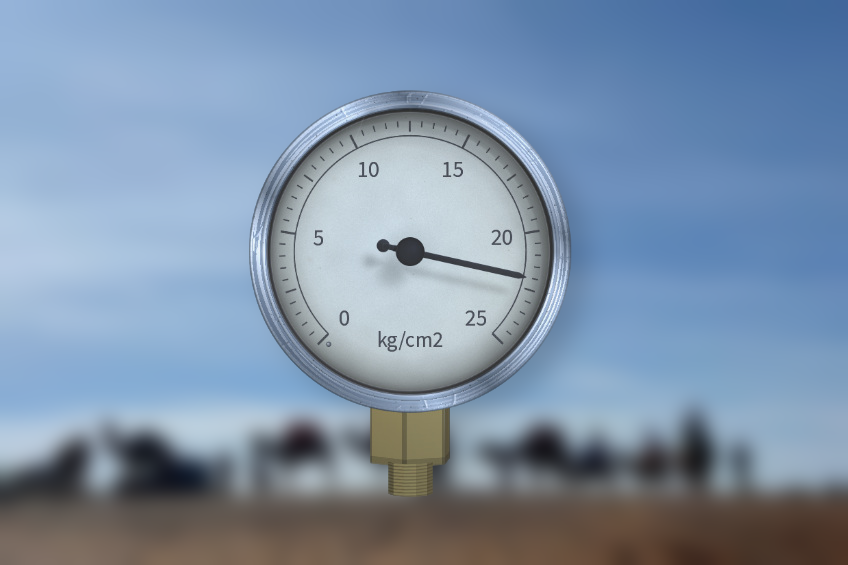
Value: value=22 unit=kg/cm²
